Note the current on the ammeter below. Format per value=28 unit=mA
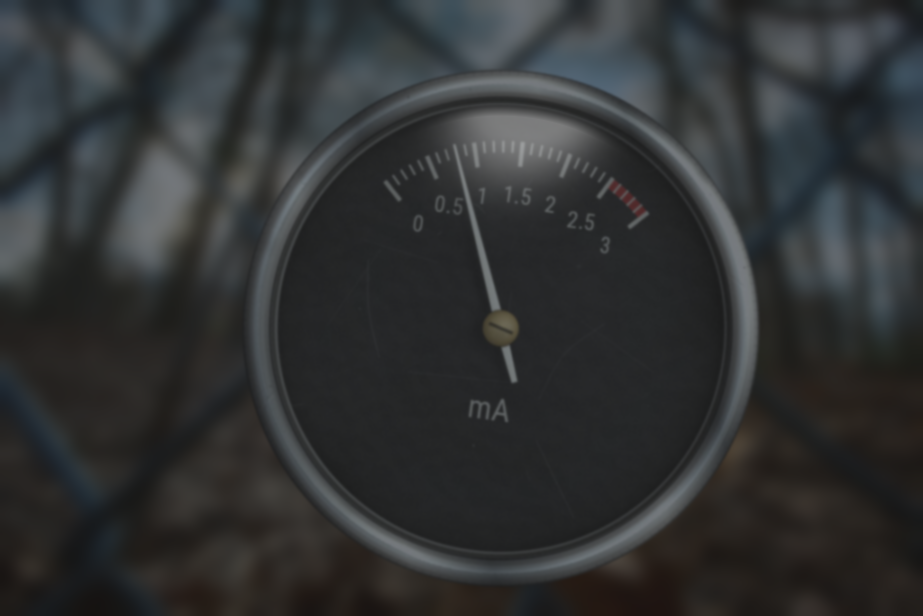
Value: value=0.8 unit=mA
